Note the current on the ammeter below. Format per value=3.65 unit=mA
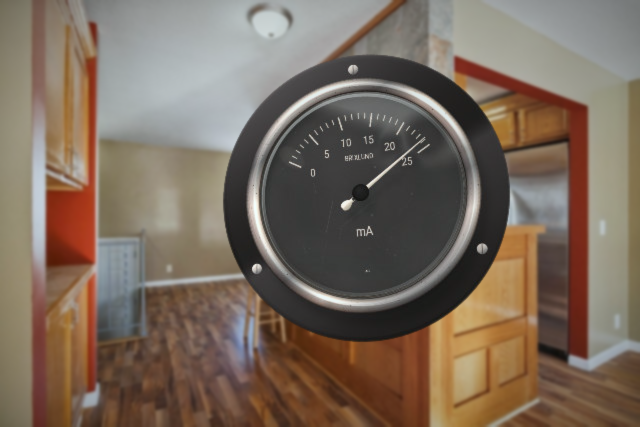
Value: value=24 unit=mA
